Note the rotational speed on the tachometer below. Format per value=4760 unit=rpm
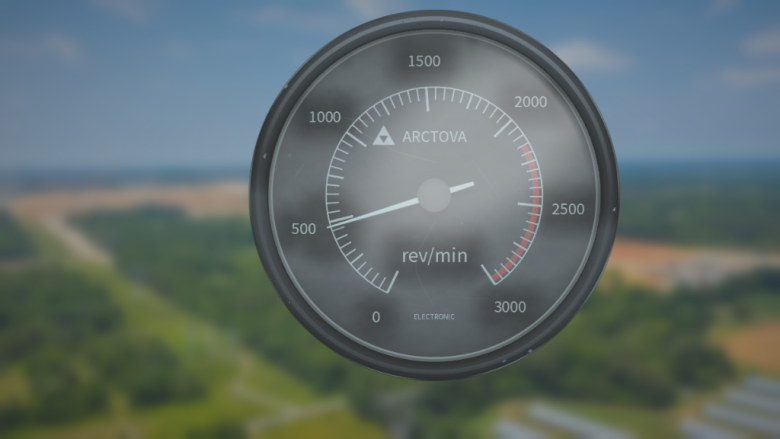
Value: value=475 unit=rpm
